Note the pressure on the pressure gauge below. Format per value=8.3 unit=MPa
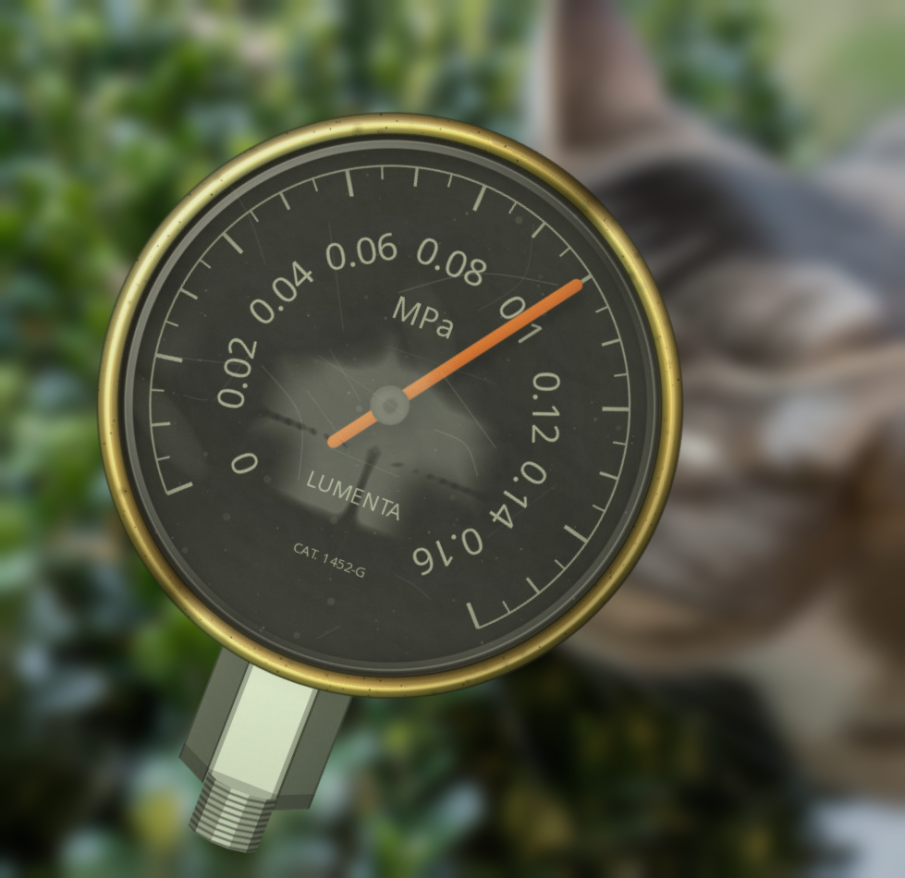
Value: value=0.1 unit=MPa
